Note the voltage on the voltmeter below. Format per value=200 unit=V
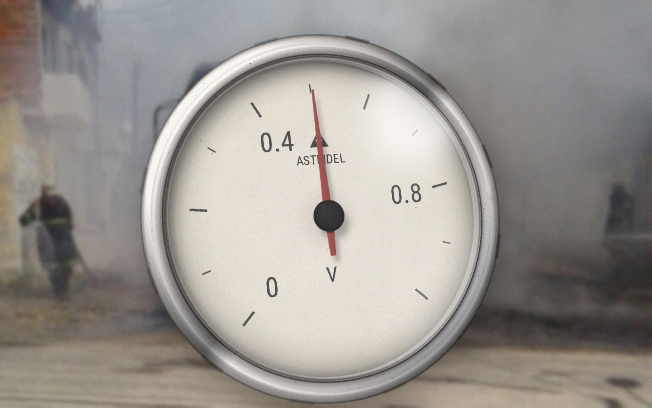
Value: value=0.5 unit=V
